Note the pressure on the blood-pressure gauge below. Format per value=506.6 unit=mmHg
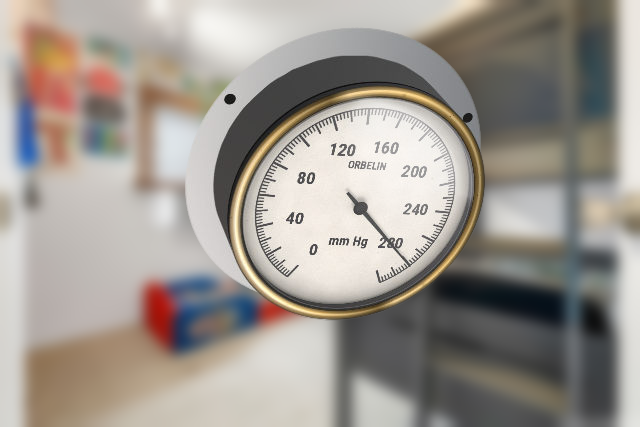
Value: value=280 unit=mmHg
